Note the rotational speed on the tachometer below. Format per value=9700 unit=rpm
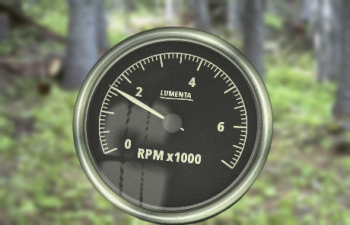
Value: value=1600 unit=rpm
